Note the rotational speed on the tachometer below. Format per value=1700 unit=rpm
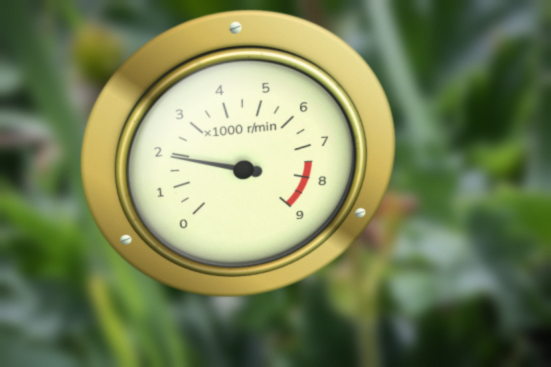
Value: value=2000 unit=rpm
